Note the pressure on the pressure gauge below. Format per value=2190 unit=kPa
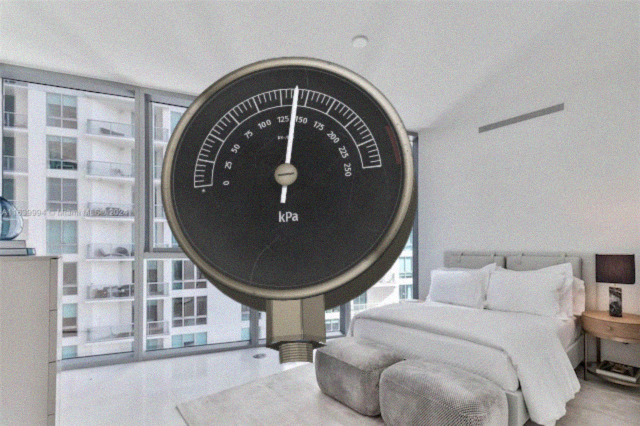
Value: value=140 unit=kPa
